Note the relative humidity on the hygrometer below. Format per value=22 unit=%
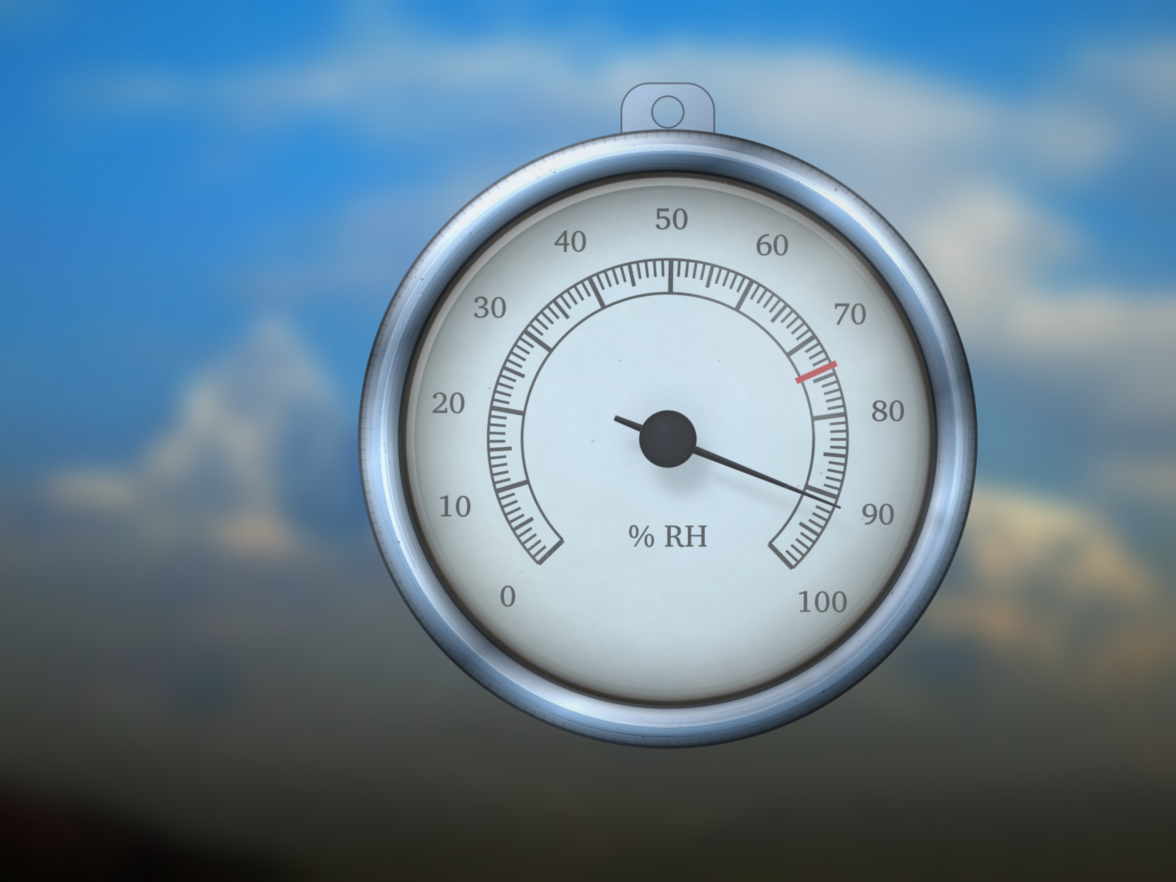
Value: value=91 unit=%
